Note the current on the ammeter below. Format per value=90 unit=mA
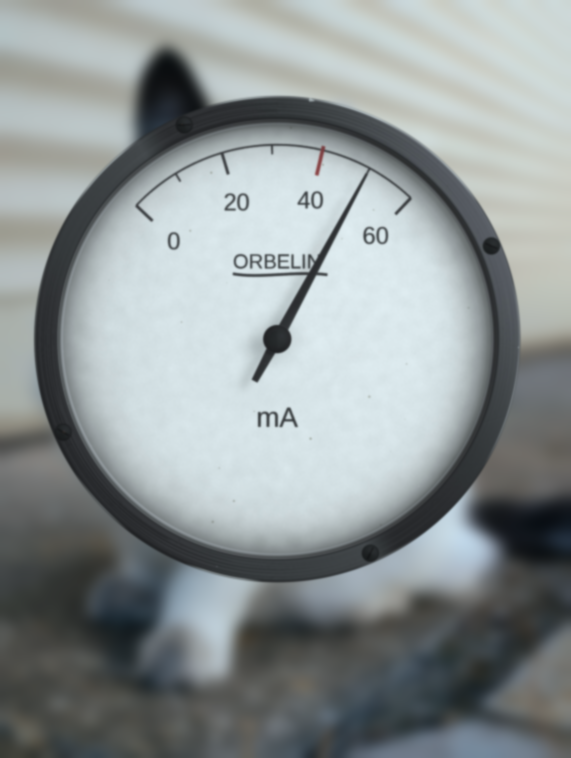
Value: value=50 unit=mA
